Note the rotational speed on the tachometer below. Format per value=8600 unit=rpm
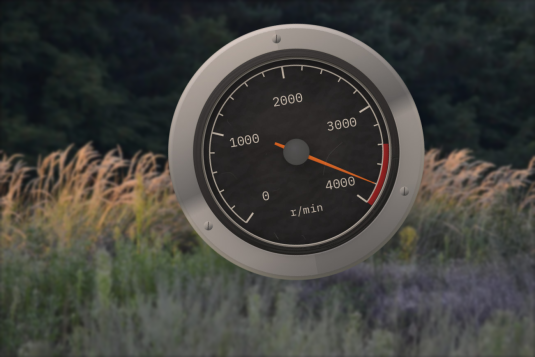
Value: value=3800 unit=rpm
